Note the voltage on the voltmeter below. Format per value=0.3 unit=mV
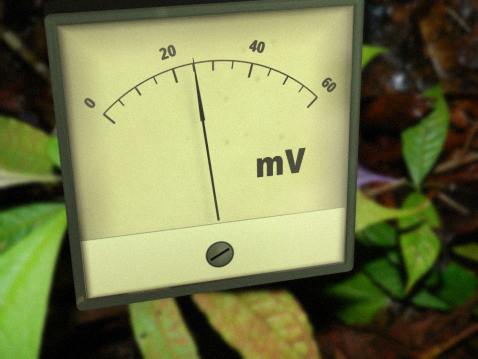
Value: value=25 unit=mV
